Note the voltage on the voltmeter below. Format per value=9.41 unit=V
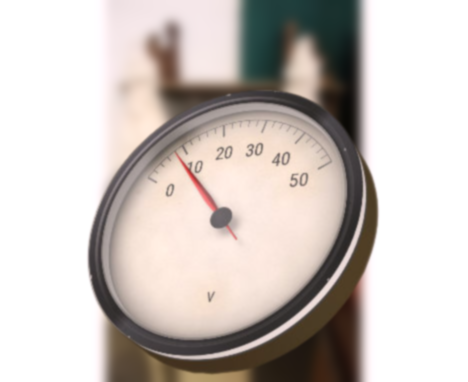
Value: value=8 unit=V
